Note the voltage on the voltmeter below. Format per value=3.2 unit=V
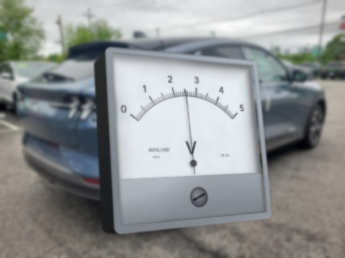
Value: value=2.5 unit=V
